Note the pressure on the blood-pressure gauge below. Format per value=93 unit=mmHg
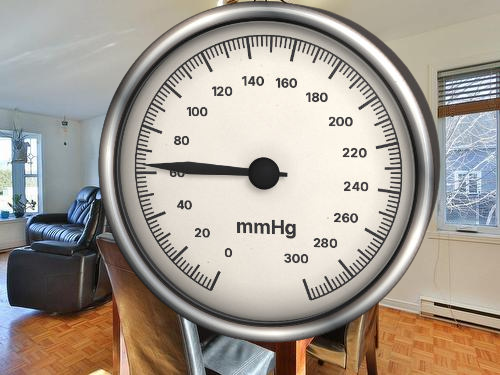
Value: value=64 unit=mmHg
